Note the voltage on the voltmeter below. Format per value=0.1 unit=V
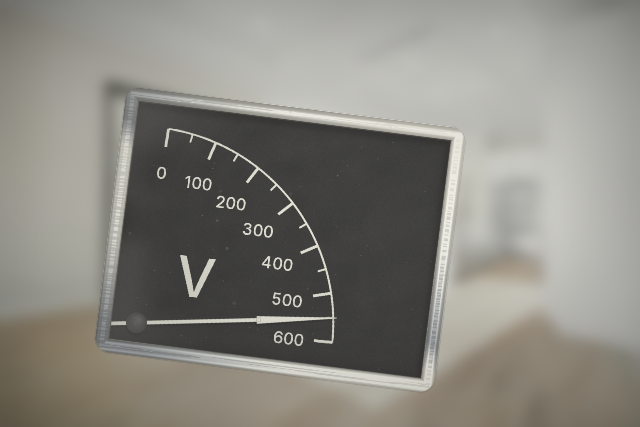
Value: value=550 unit=V
